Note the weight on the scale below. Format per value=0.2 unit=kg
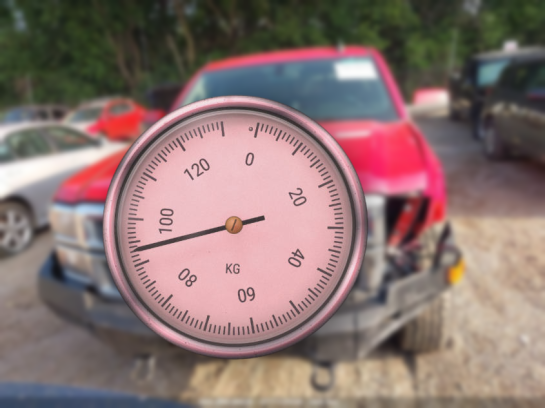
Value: value=93 unit=kg
